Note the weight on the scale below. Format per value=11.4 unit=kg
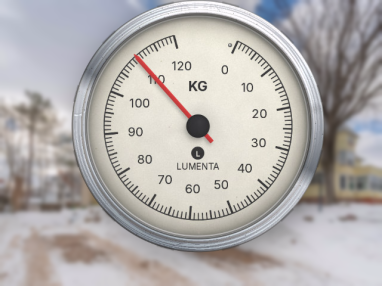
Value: value=110 unit=kg
